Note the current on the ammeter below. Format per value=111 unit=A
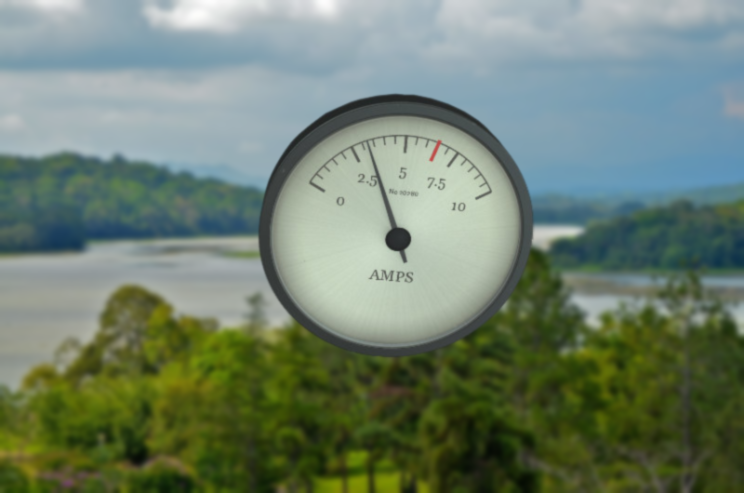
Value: value=3.25 unit=A
